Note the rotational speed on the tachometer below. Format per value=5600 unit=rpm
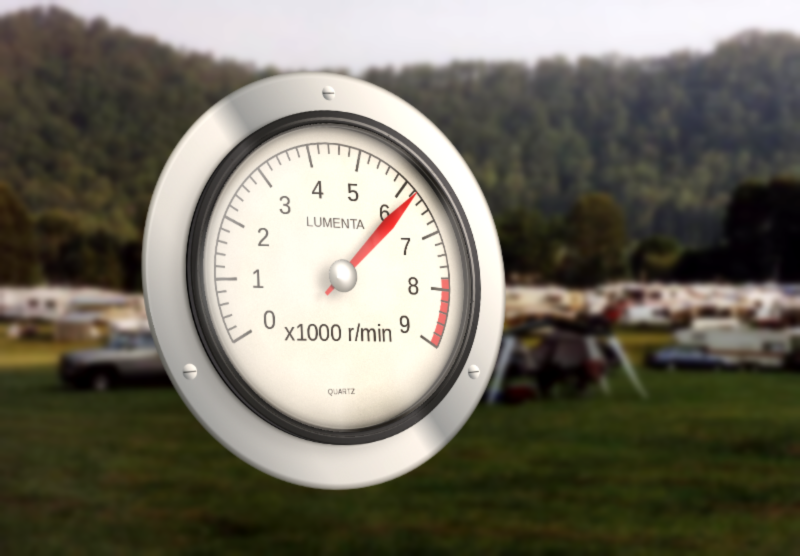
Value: value=6200 unit=rpm
